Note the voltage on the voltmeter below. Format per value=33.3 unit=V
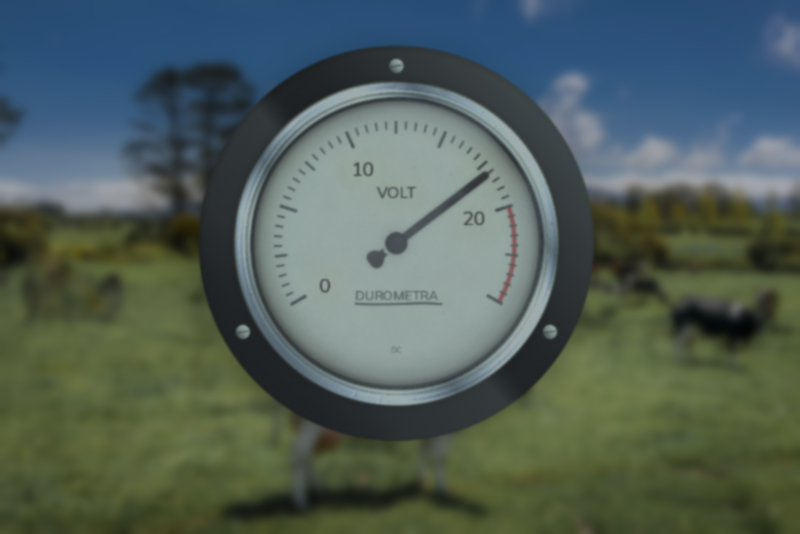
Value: value=18 unit=V
